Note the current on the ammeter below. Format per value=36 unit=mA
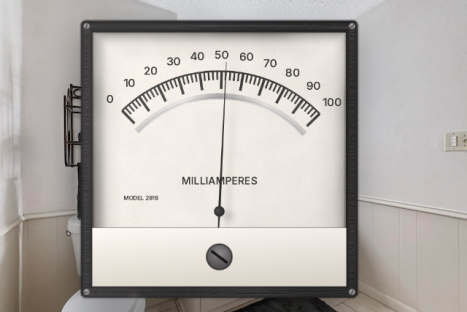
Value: value=52 unit=mA
